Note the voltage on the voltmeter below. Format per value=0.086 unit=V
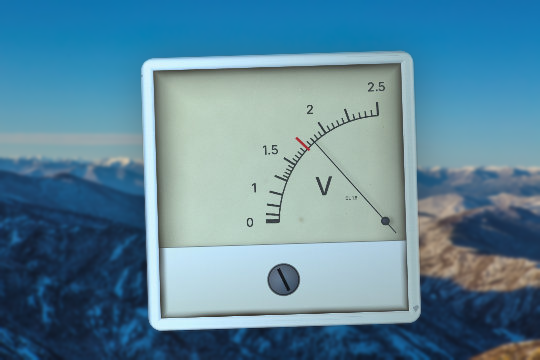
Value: value=1.85 unit=V
